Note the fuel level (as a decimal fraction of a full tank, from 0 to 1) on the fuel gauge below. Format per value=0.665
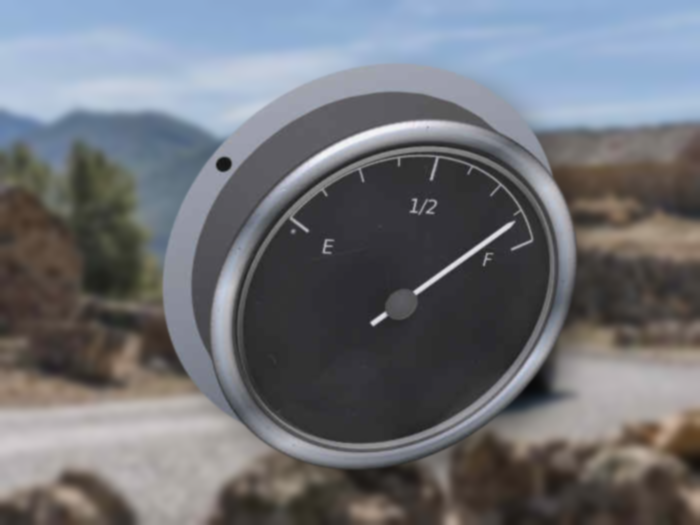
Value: value=0.875
